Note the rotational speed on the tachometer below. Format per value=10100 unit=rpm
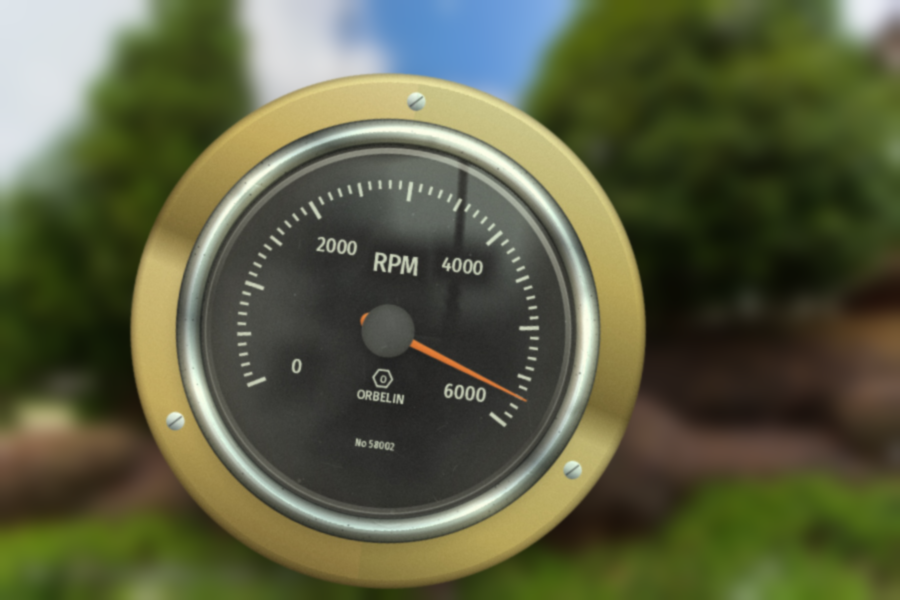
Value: value=5700 unit=rpm
